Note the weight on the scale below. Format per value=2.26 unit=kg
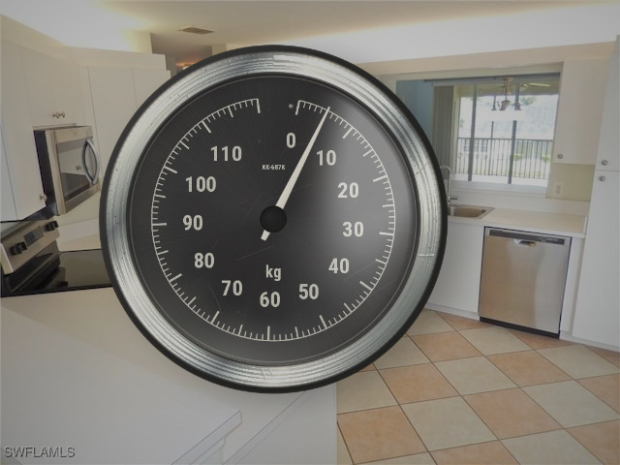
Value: value=5 unit=kg
